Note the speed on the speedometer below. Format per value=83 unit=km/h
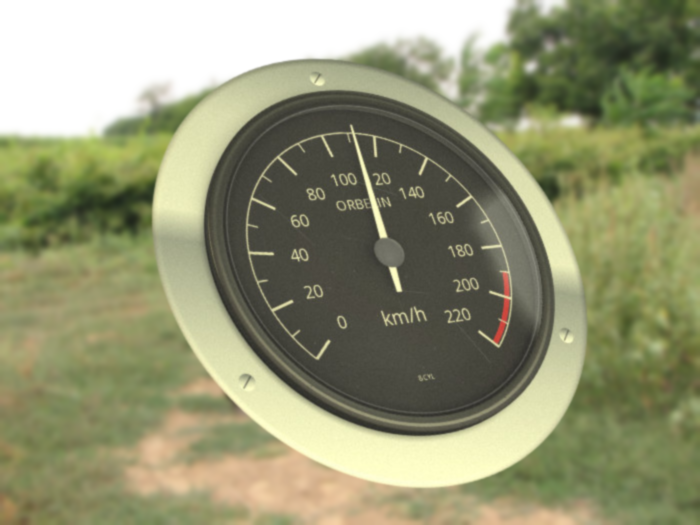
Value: value=110 unit=km/h
